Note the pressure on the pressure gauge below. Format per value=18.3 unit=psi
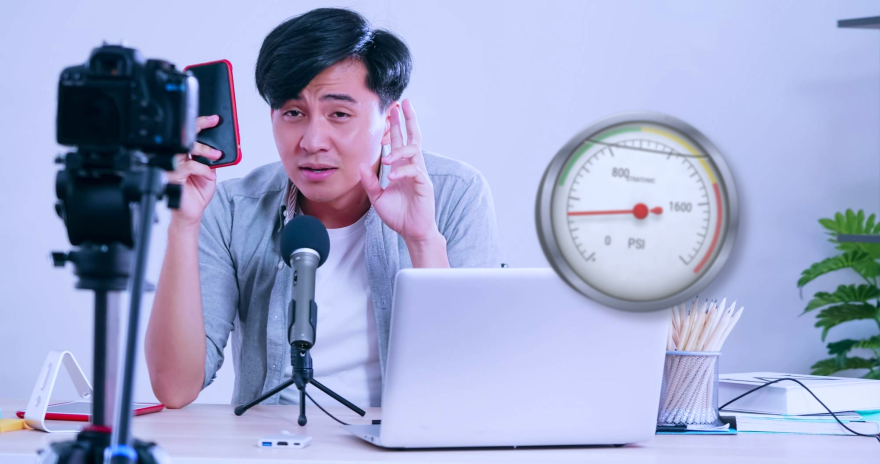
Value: value=300 unit=psi
